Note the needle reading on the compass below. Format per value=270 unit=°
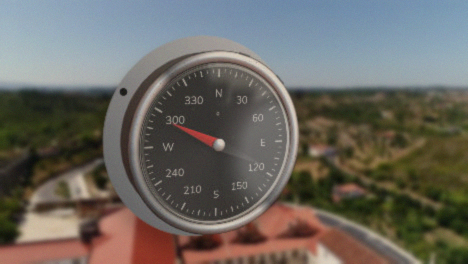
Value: value=295 unit=°
